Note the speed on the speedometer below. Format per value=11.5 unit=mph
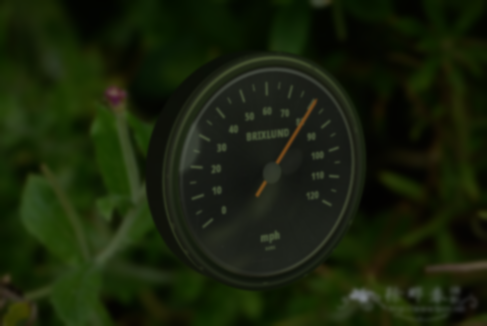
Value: value=80 unit=mph
